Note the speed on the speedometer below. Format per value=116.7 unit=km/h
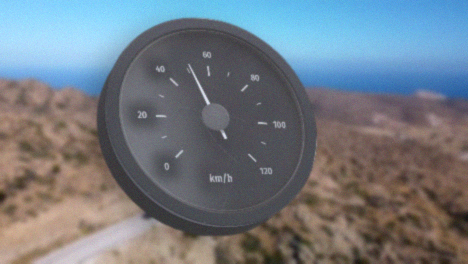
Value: value=50 unit=km/h
